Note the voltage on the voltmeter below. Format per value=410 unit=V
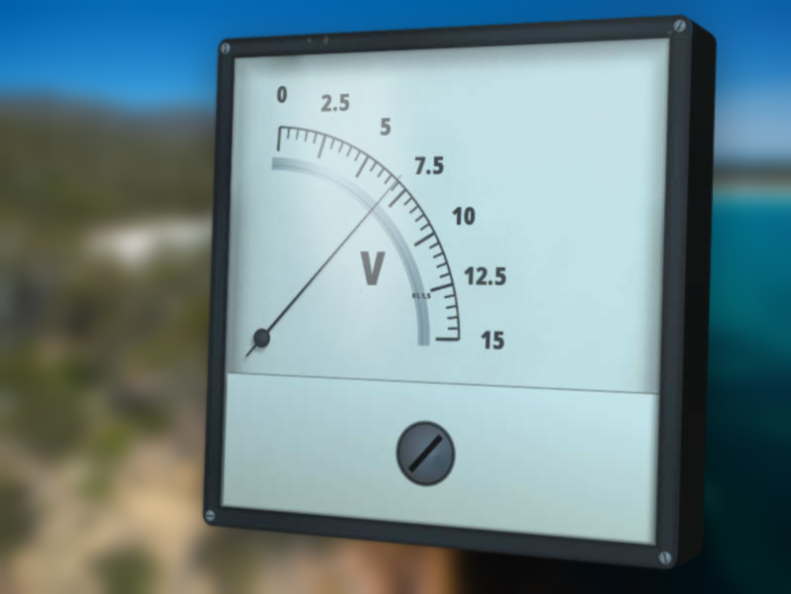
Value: value=7 unit=V
